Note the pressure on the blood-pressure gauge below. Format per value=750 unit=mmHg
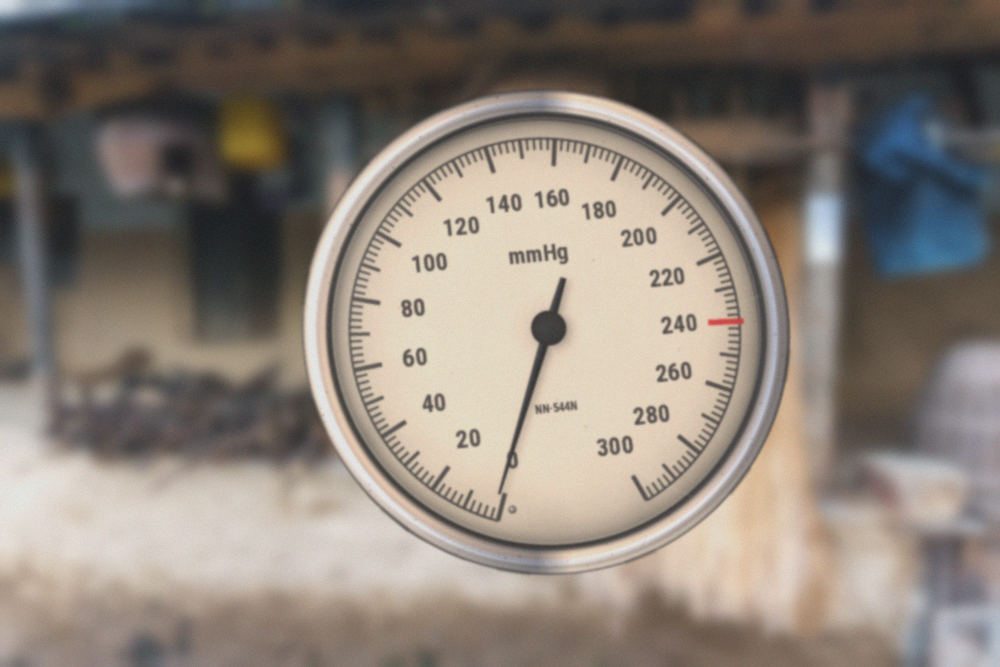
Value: value=2 unit=mmHg
